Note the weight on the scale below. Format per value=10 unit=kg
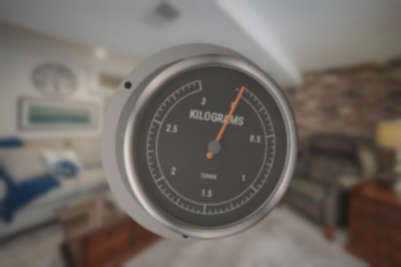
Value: value=0 unit=kg
